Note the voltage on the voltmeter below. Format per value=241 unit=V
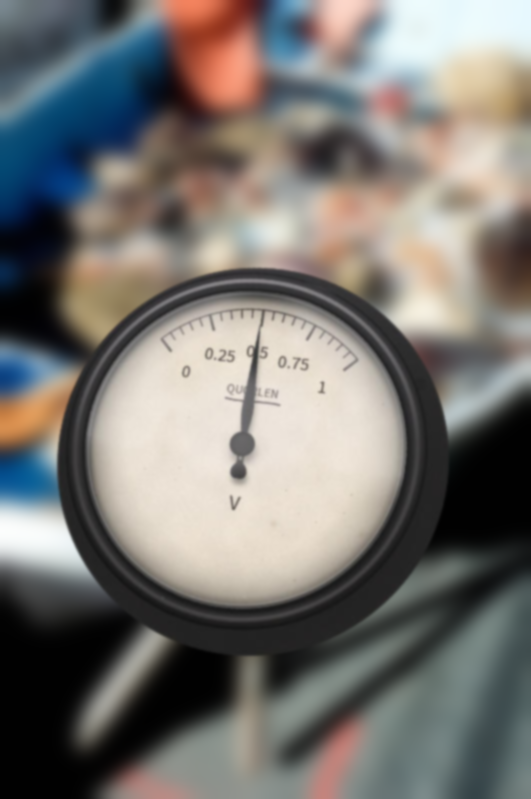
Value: value=0.5 unit=V
